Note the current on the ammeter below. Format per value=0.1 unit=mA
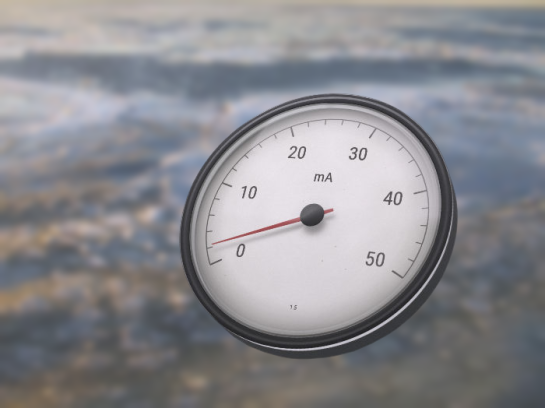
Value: value=2 unit=mA
